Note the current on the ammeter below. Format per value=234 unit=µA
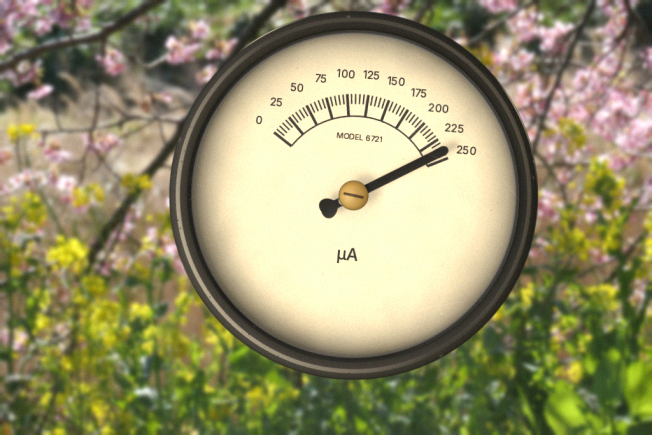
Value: value=240 unit=µA
